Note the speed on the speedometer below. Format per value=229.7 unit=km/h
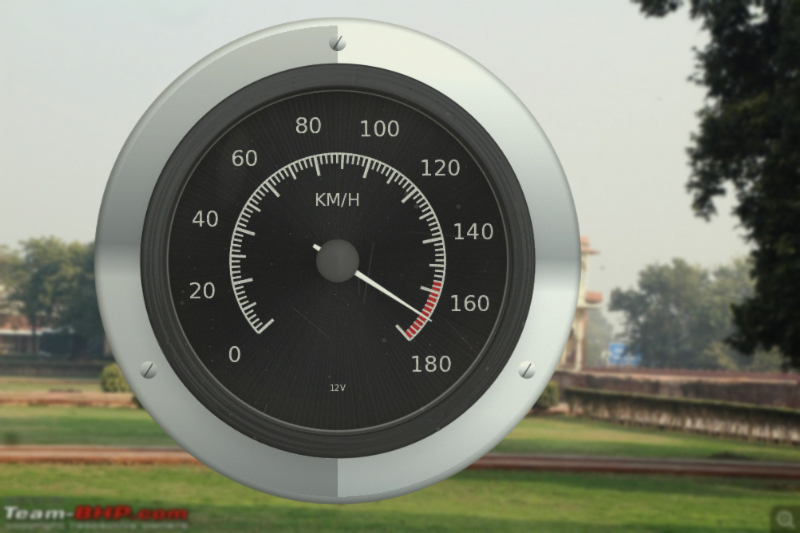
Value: value=170 unit=km/h
